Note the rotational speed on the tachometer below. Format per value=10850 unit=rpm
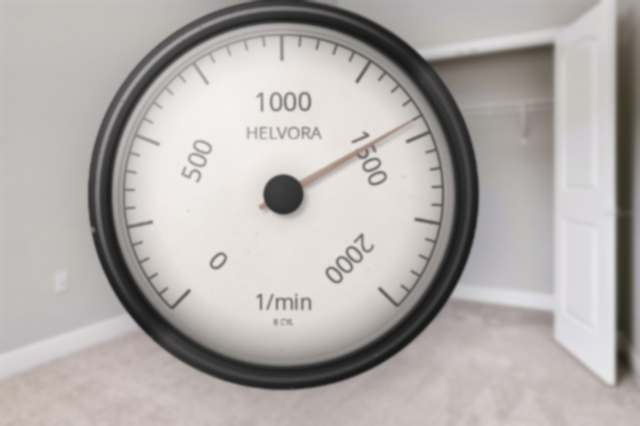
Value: value=1450 unit=rpm
